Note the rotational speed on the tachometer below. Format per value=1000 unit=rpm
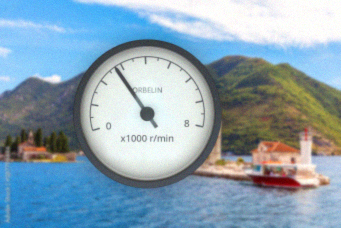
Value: value=2750 unit=rpm
